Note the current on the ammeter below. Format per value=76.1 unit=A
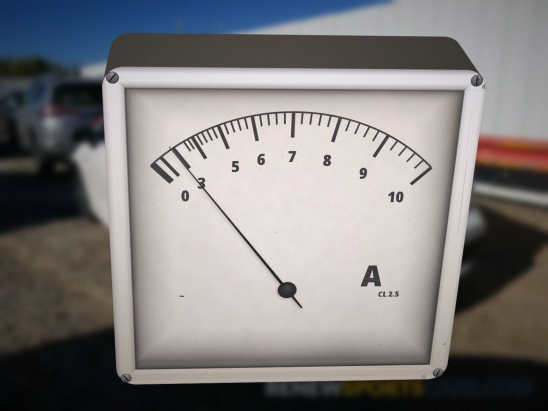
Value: value=3 unit=A
